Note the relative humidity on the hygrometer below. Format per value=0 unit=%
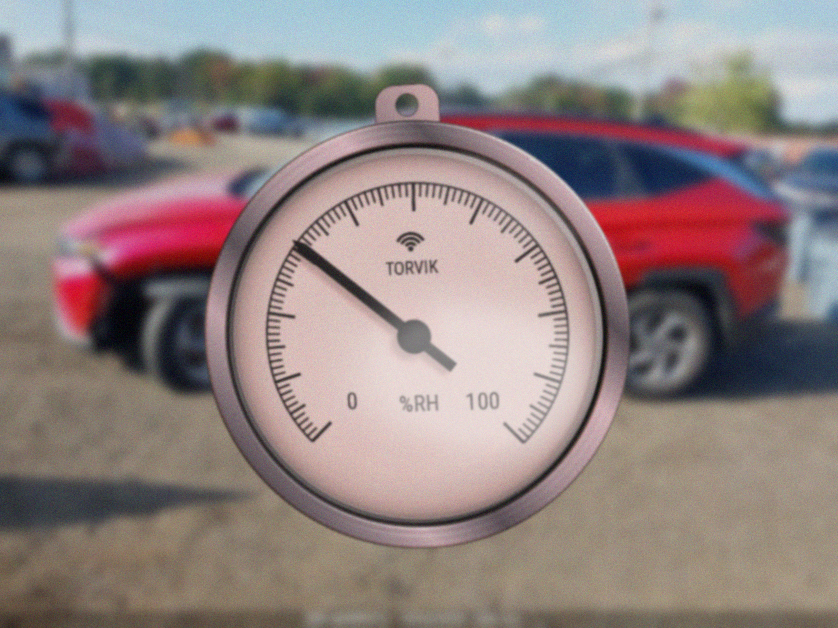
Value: value=31 unit=%
